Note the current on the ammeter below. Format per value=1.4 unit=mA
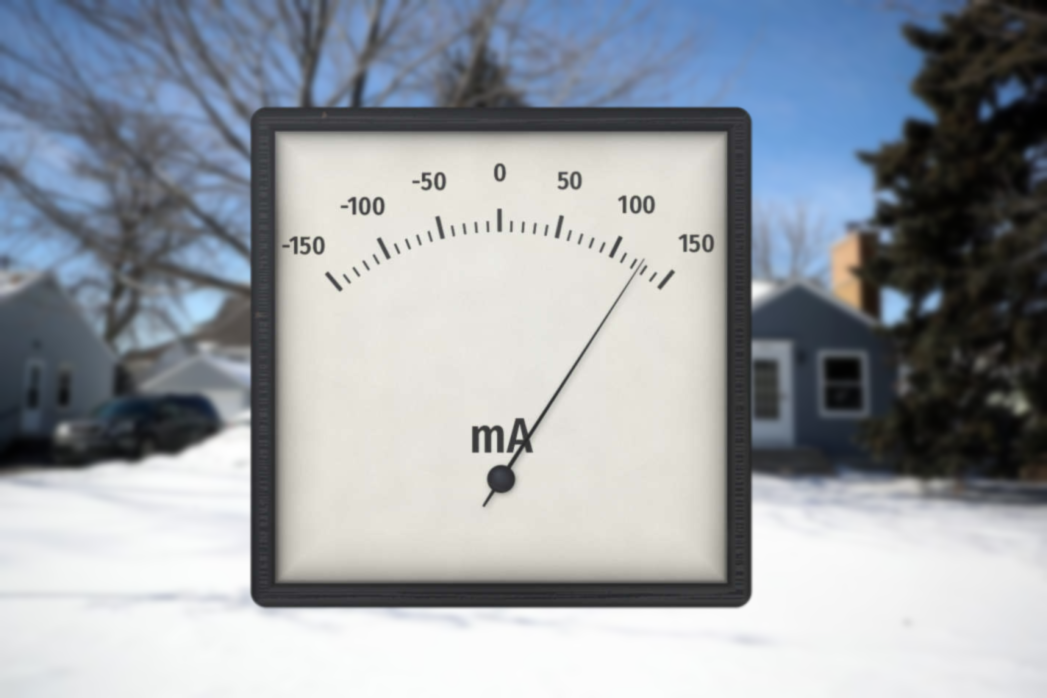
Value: value=125 unit=mA
